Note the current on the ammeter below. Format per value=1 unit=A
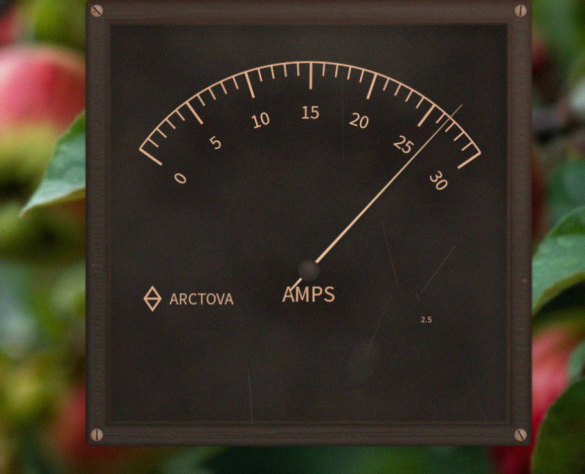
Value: value=26.5 unit=A
